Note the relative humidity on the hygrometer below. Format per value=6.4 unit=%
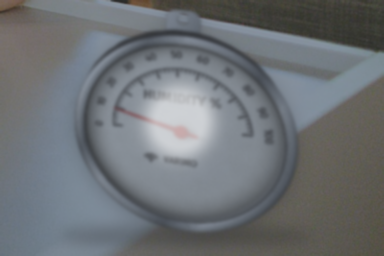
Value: value=10 unit=%
